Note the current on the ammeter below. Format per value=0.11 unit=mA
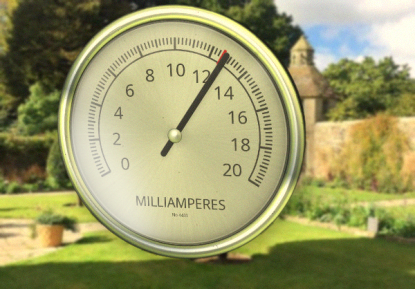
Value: value=12.8 unit=mA
